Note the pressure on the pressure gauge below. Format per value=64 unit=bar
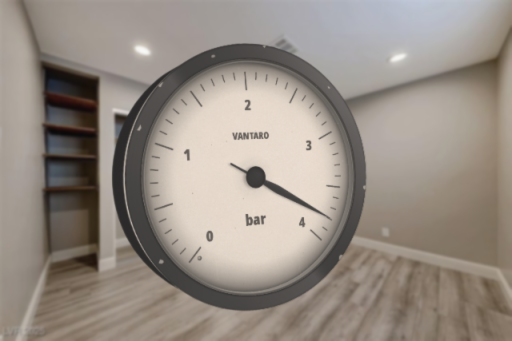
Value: value=3.8 unit=bar
